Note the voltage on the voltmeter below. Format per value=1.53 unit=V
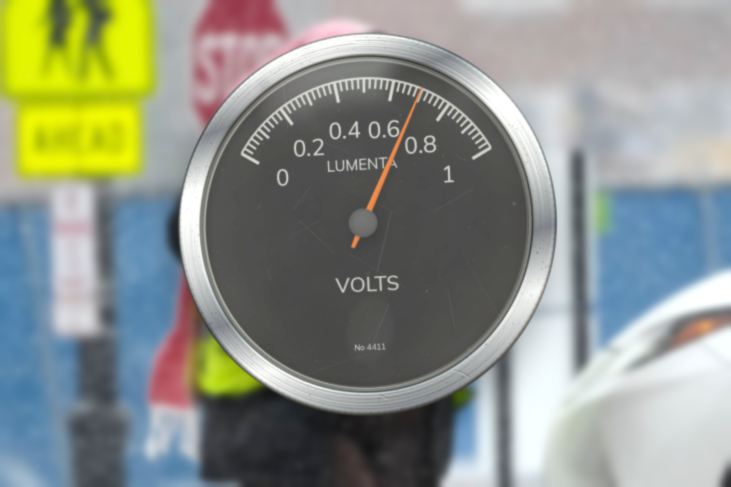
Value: value=0.7 unit=V
